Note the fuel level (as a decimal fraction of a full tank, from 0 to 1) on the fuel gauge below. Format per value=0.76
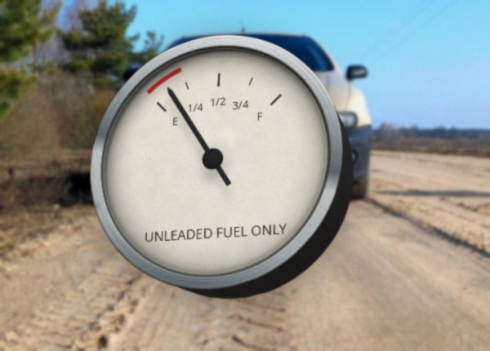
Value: value=0.125
